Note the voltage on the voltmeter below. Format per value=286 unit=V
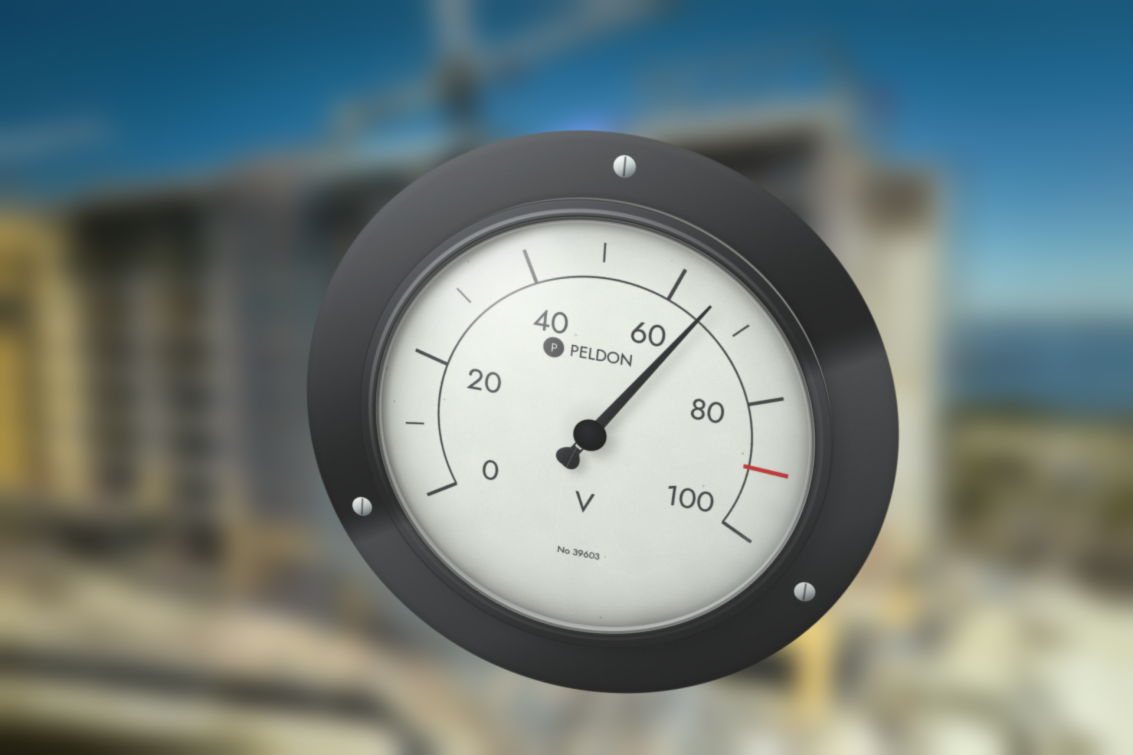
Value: value=65 unit=V
